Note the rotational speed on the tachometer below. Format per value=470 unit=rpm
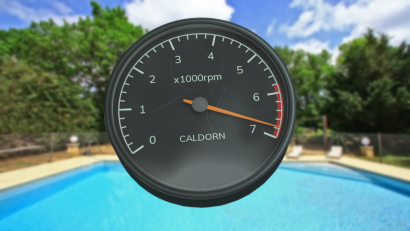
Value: value=6800 unit=rpm
